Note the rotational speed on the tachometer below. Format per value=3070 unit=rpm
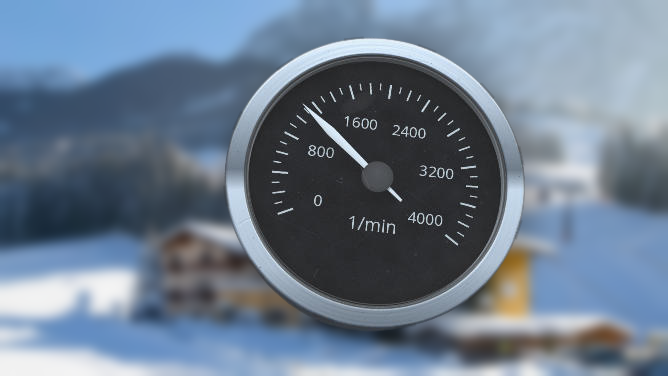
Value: value=1100 unit=rpm
